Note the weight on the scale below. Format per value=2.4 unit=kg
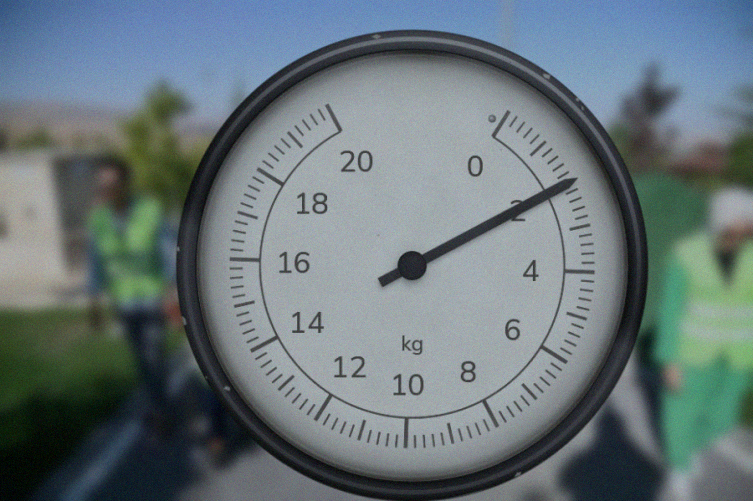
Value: value=2 unit=kg
